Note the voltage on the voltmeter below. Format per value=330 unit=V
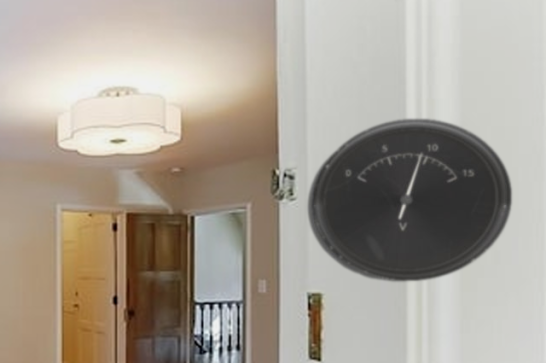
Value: value=9 unit=V
